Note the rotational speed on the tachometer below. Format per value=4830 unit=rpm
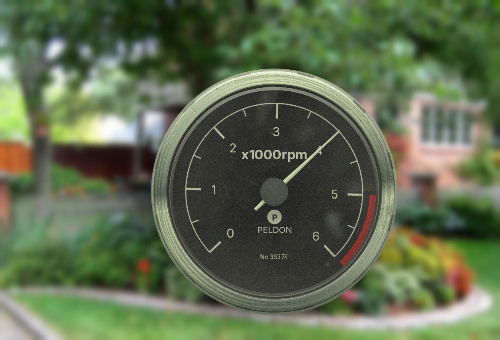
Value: value=4000 unit=rpm
